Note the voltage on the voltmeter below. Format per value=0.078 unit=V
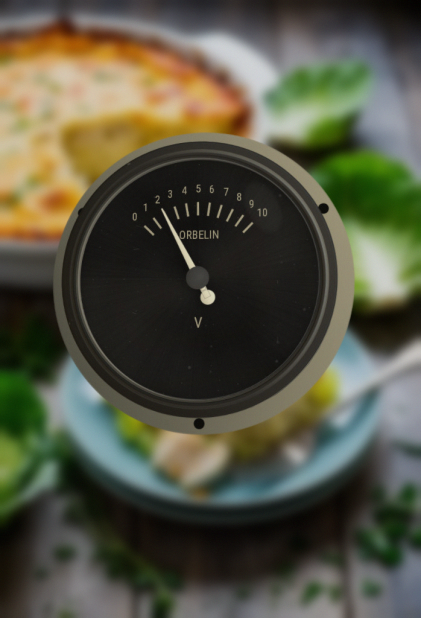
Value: value=2 unit=V
